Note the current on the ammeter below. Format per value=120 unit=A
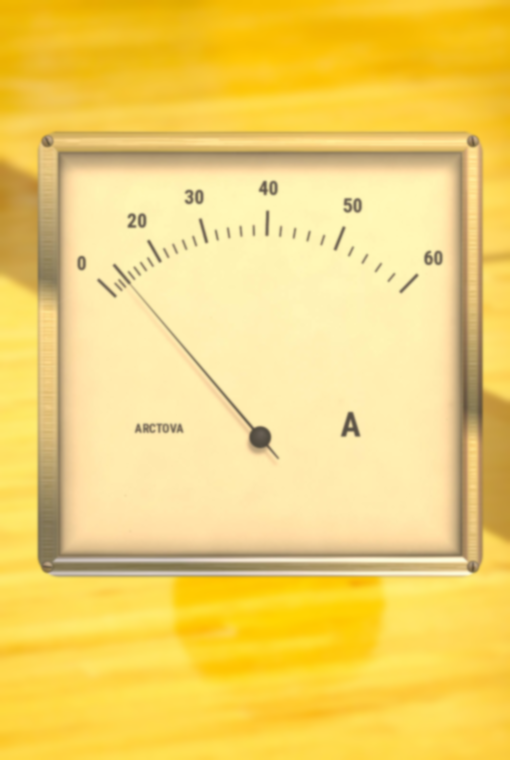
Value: value=10 unit=A
